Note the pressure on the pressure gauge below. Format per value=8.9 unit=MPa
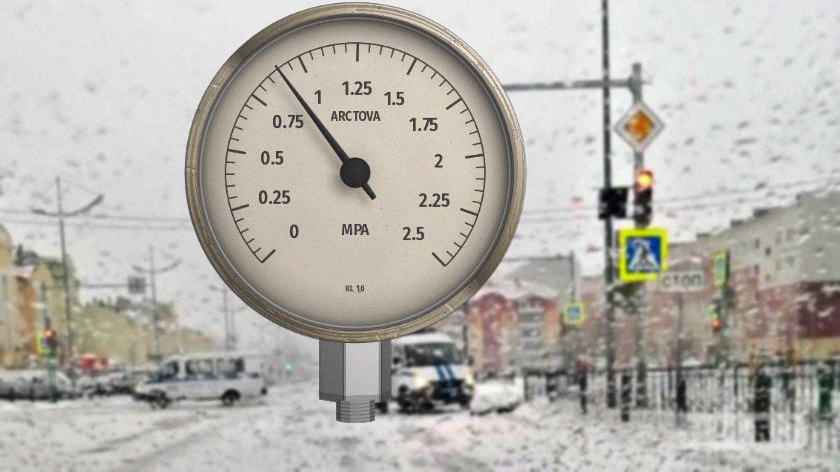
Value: value=0.9 unit=MPa
